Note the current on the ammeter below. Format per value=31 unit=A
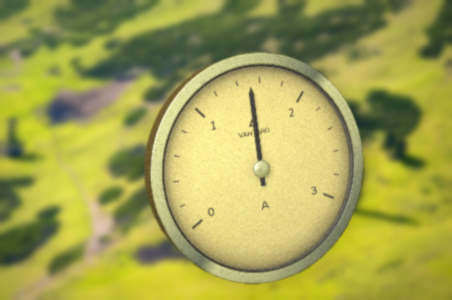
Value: value=1.5 unit=A
